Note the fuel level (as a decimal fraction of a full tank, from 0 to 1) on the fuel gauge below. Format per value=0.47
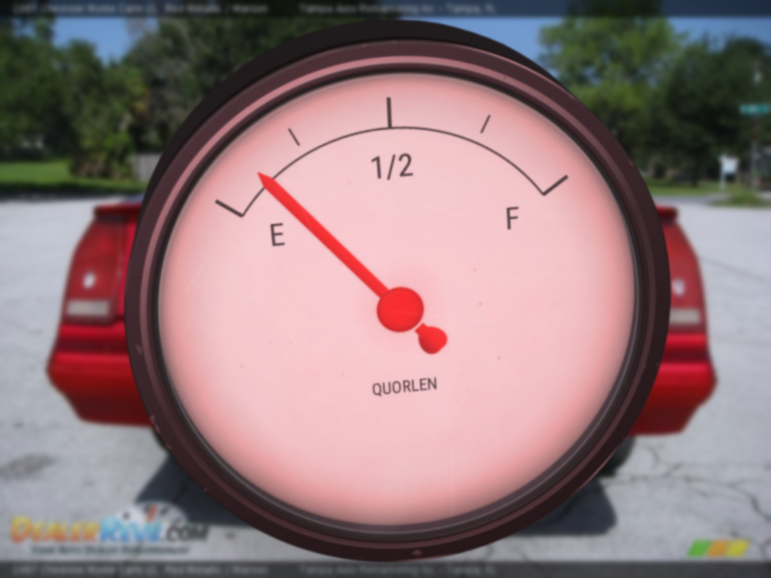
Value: value=0.125
